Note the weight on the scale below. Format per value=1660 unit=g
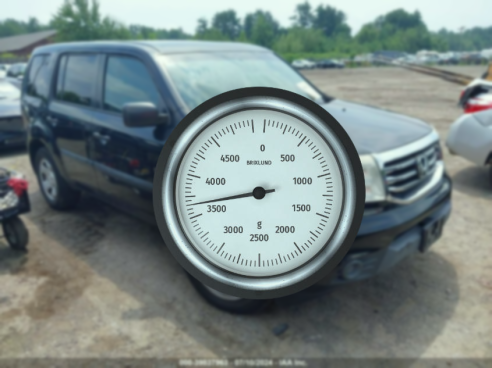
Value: value=3650 unit=g
